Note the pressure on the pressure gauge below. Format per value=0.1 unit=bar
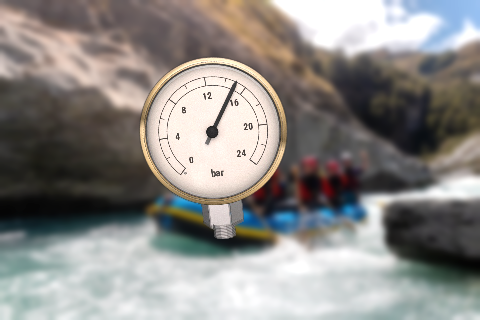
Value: value=15 unit=bar
